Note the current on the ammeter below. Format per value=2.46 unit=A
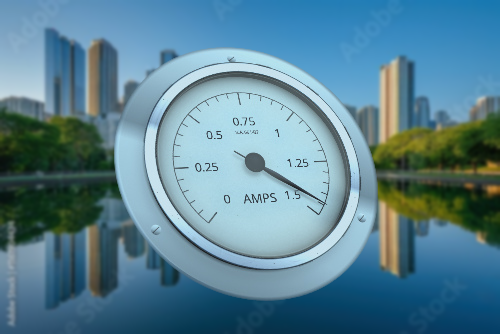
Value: value=1.45 unit=A
